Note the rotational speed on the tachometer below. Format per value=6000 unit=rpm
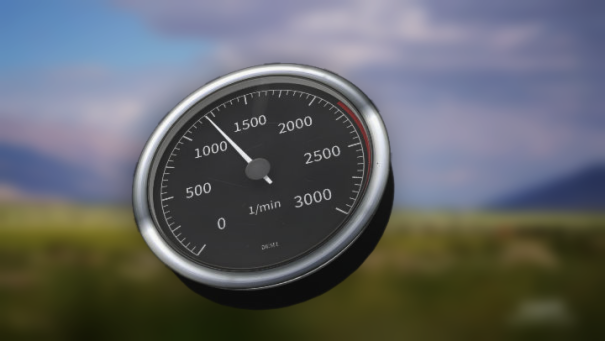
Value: value=1200 unit=rpm
